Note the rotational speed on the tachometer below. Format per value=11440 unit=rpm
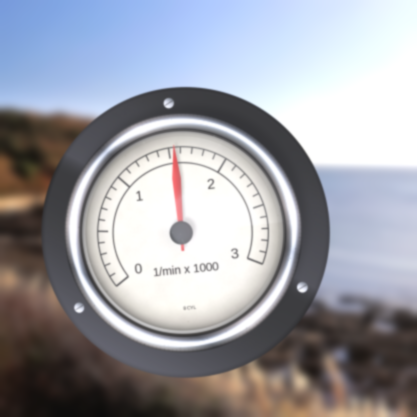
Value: value=1550 unit=rpm
